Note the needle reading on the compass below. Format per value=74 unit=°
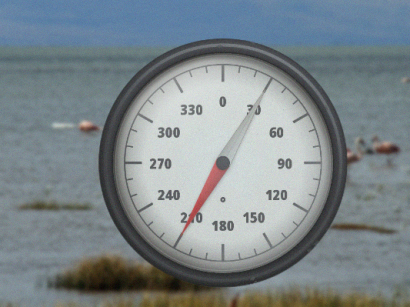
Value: value=210 unit=°
